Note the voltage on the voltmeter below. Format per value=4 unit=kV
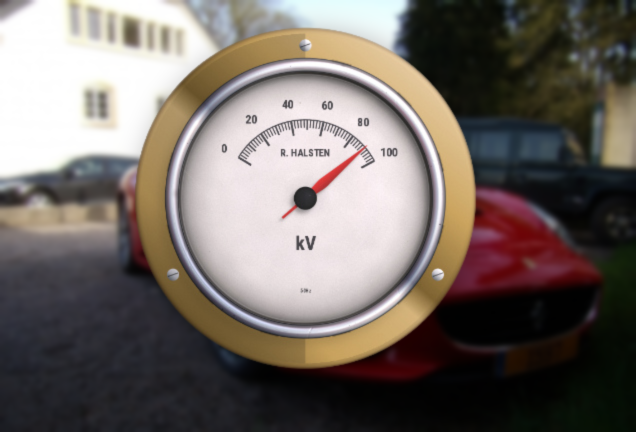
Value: value=90 unit=kV
